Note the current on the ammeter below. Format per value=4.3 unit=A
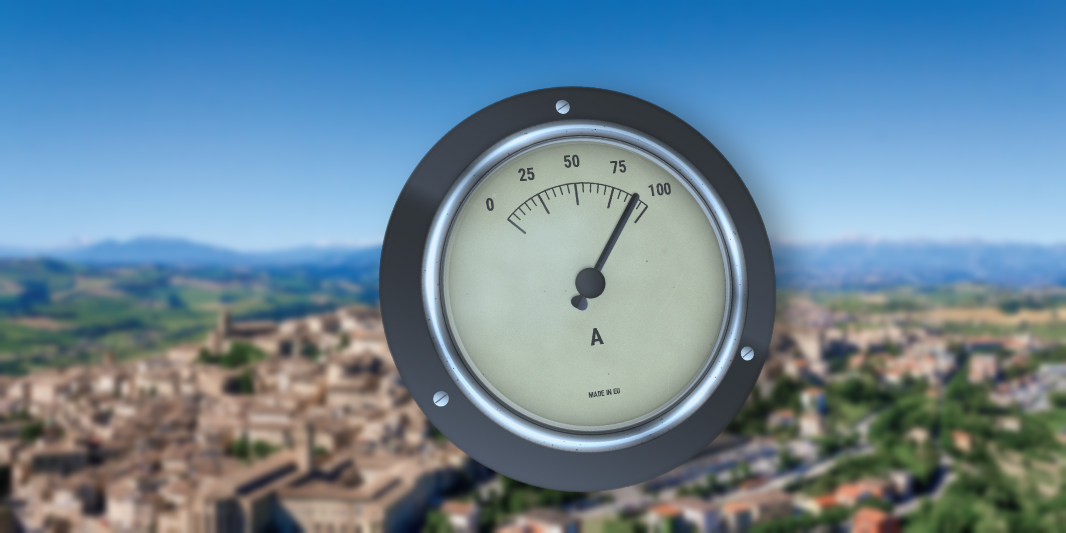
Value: value=90 unit=A
